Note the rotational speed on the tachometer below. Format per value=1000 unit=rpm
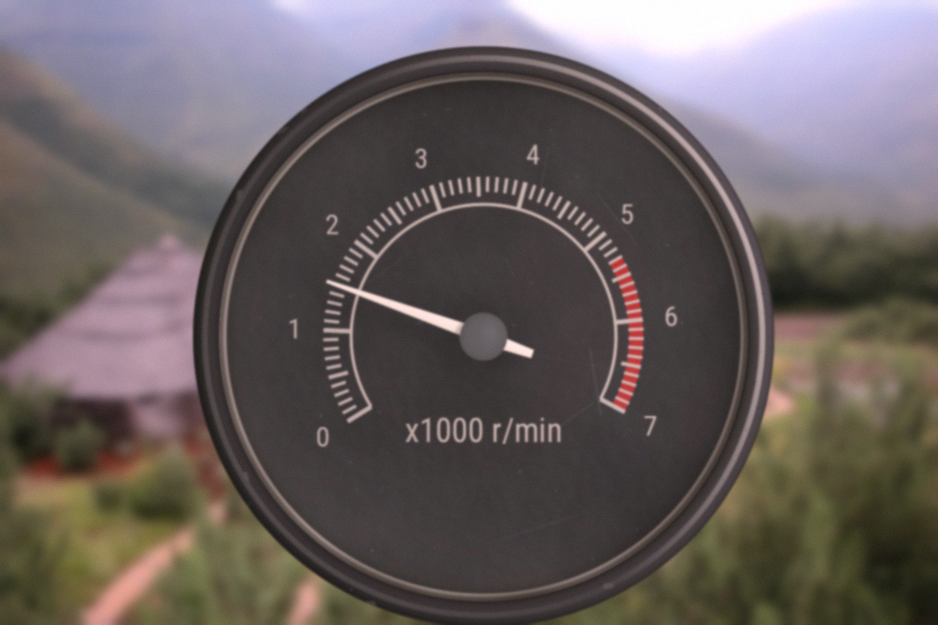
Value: value=1500 unit=rpm
